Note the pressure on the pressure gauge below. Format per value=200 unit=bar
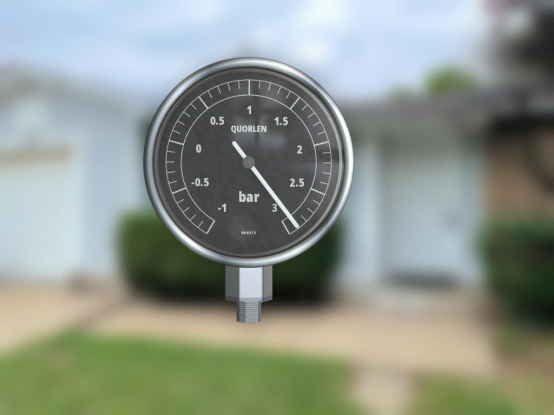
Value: value=2.9 unit=bar
